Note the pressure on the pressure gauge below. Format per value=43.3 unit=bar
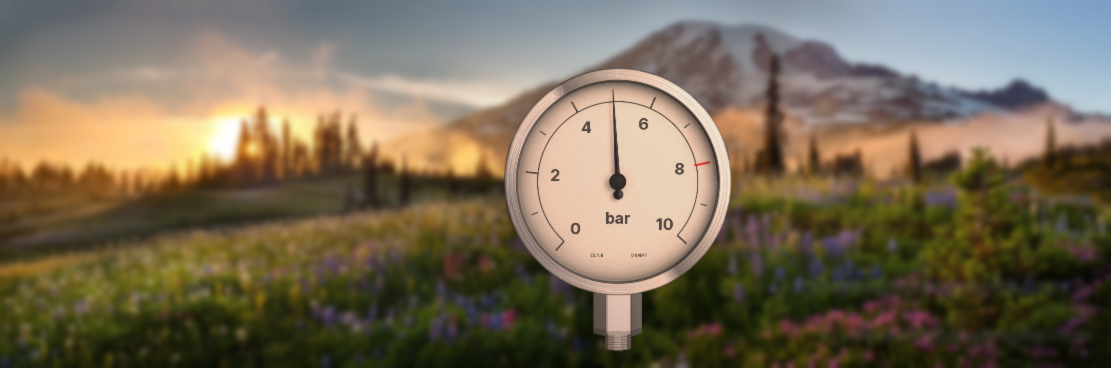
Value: value=5 unit=bar
